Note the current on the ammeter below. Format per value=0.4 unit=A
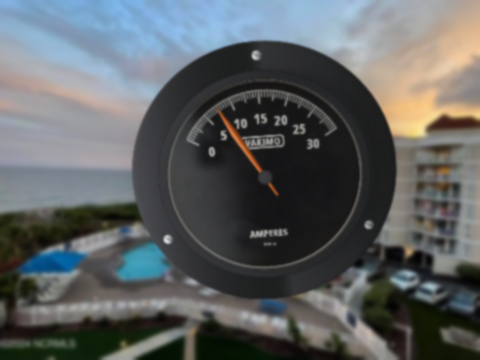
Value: value=7.5 unit=A
